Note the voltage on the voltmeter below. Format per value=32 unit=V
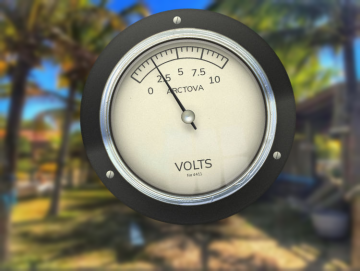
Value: value=2.5 unit=V
